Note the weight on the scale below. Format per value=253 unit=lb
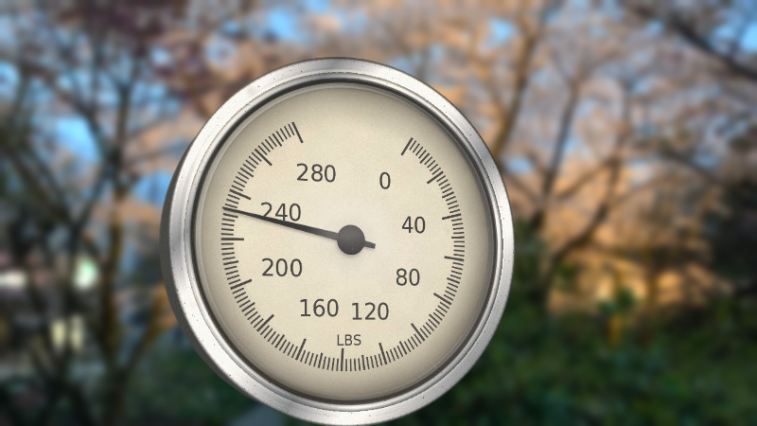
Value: value=232 unit=lb
